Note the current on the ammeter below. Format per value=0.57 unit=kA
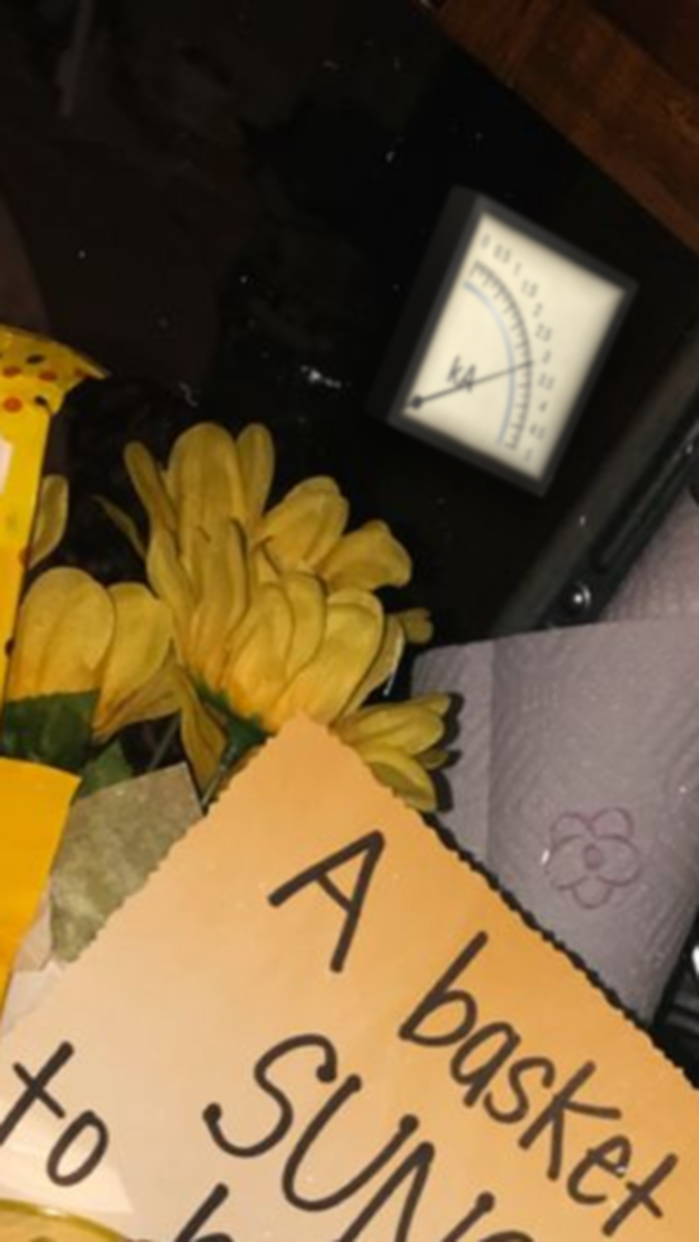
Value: value=3 unit=kA
